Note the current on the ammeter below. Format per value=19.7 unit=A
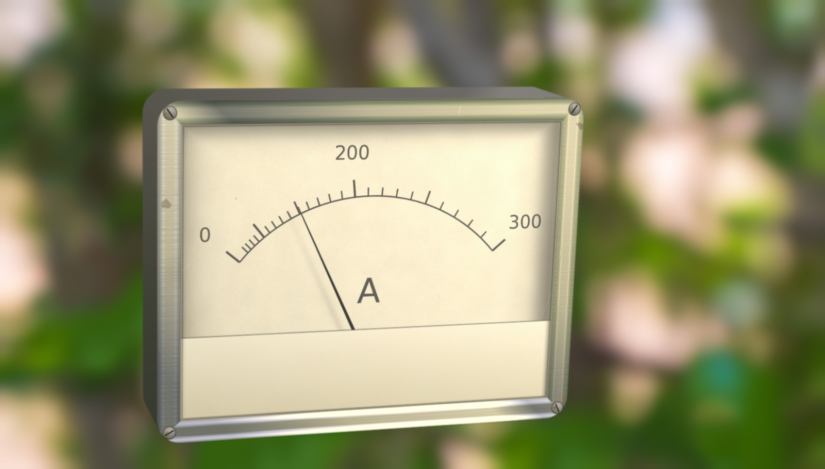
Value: value=150 unit=A
